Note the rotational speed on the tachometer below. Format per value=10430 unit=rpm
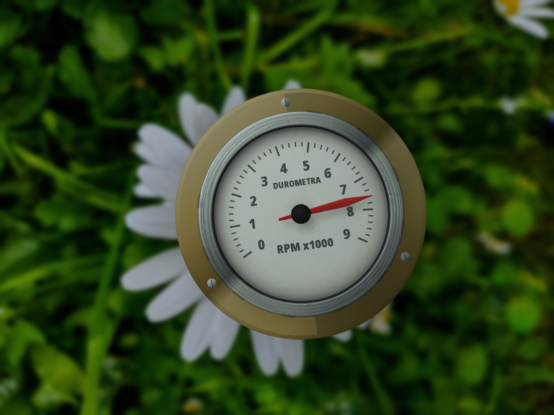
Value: value=7600 unit=rpm
